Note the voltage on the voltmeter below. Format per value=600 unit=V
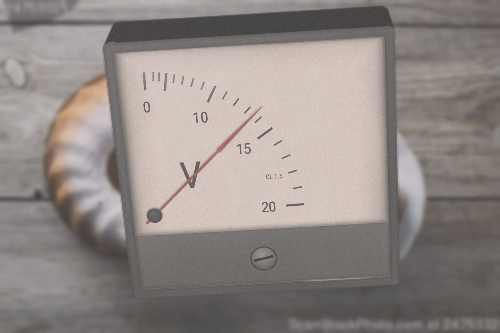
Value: value=13.5 unit=V
